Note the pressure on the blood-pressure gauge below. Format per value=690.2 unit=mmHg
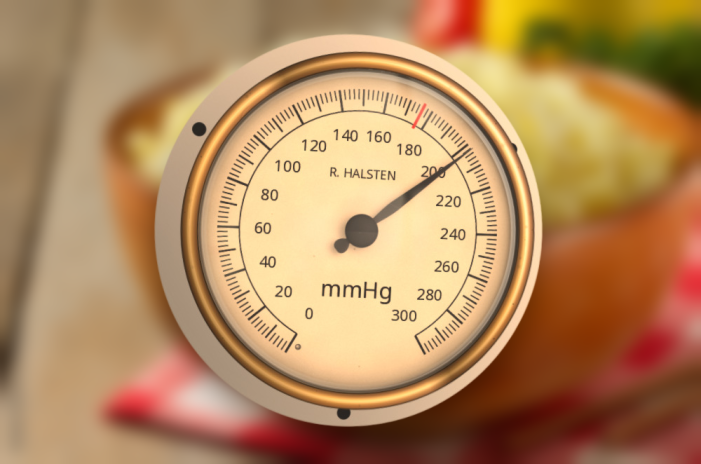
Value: value=202 unit=mmHg
